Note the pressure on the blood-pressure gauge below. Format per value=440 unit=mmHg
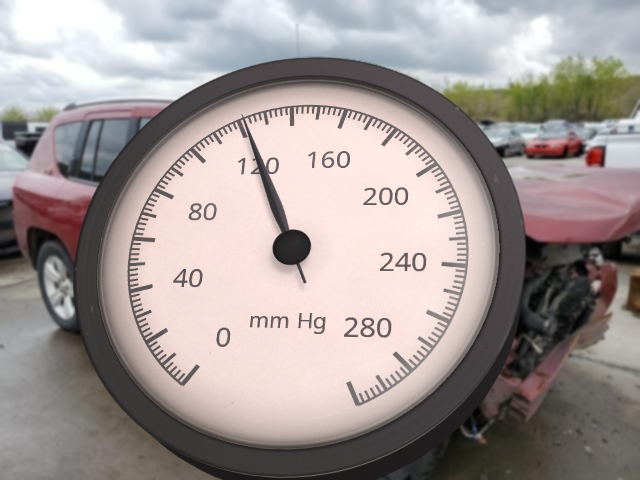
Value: value=122 unit=mmHg
